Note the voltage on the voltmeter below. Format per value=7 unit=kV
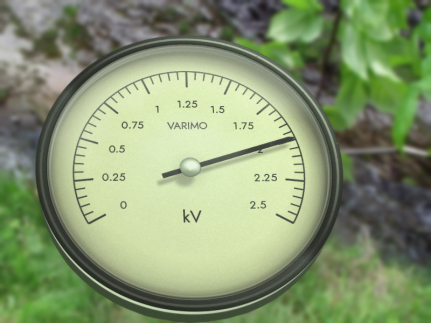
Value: value=2 unit=kV
